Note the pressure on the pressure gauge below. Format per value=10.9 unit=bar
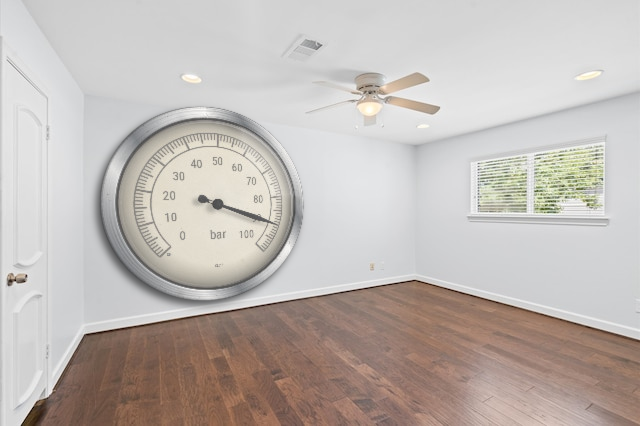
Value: value=90 unit=bar
